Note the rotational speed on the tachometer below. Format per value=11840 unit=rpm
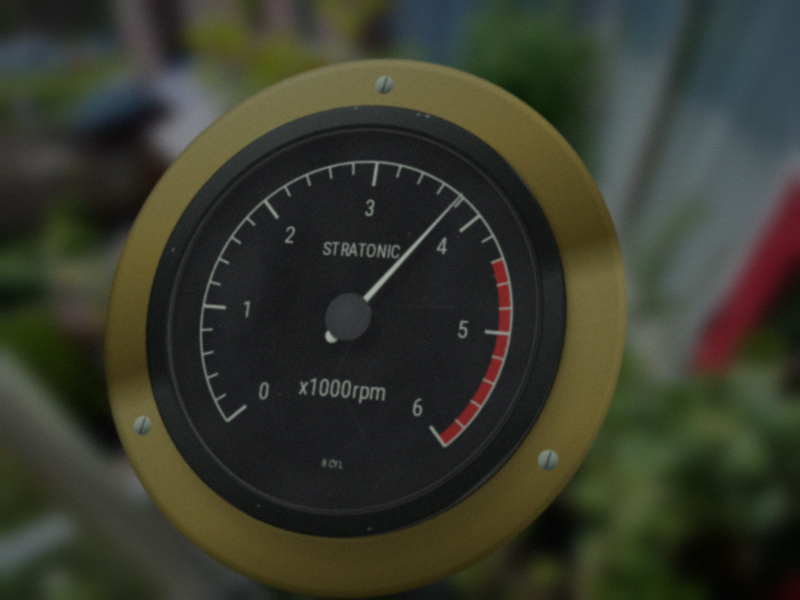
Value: value=3800 unit=rpm
